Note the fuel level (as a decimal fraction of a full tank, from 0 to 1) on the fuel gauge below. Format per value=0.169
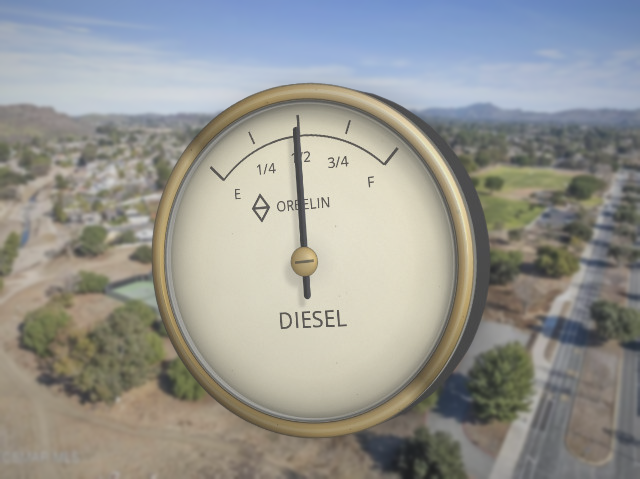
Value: value=0.5
